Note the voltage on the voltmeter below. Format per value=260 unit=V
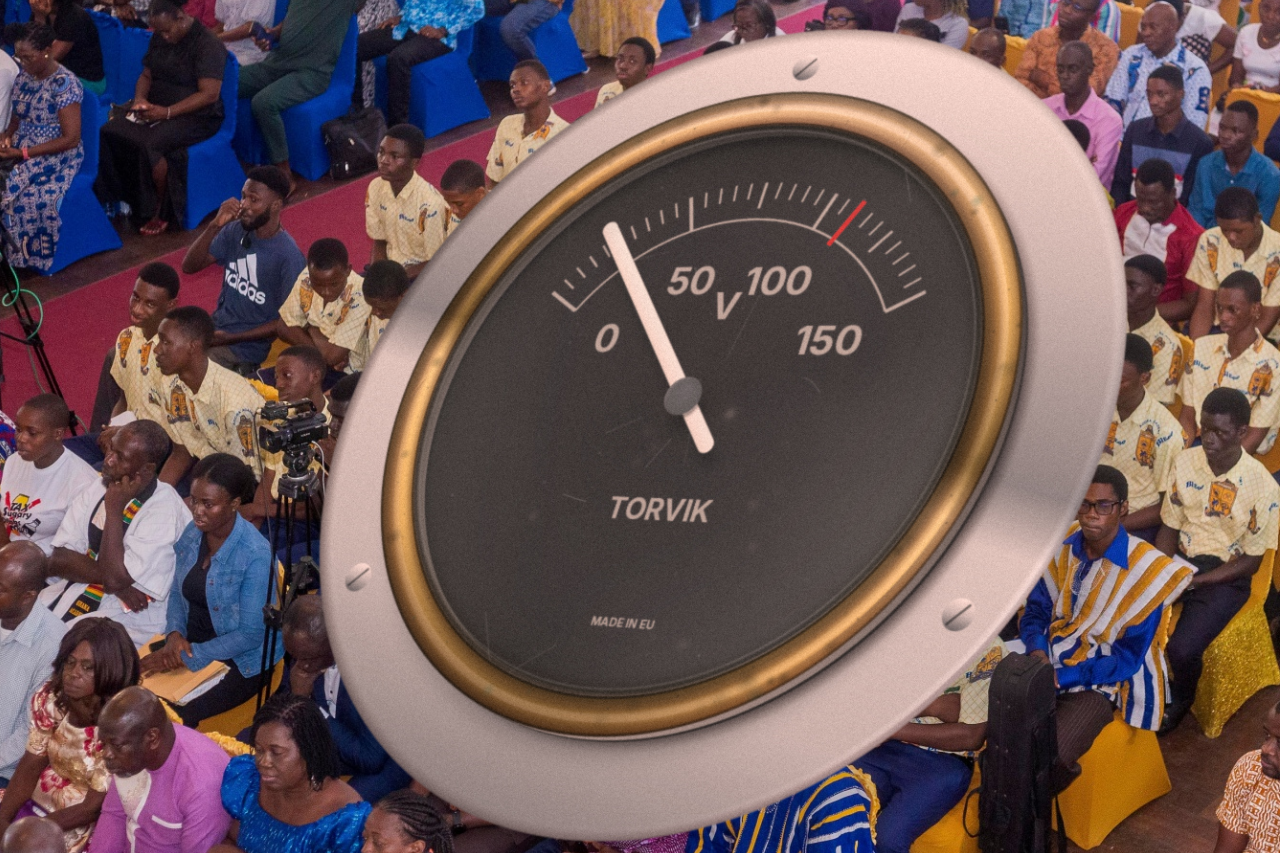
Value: value=25 unit=V
